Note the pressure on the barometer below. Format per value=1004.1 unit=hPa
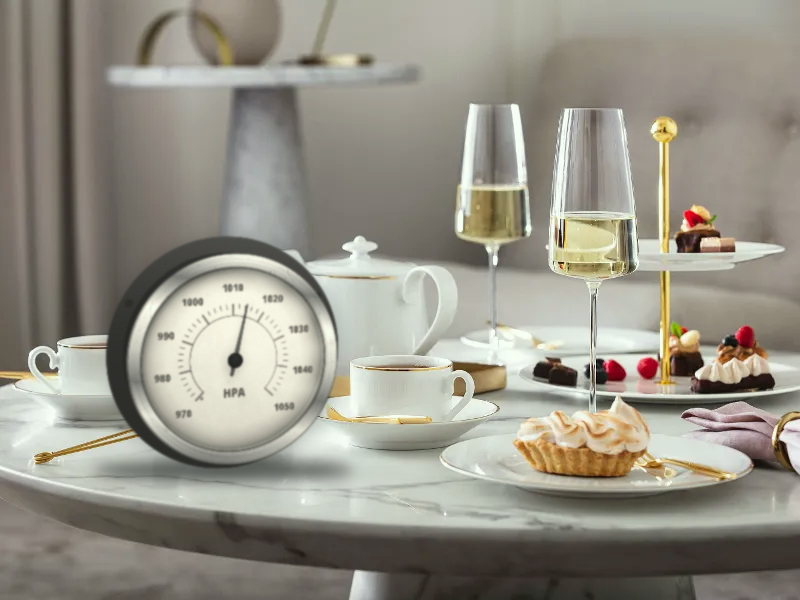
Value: value=1014 unit=hPa
